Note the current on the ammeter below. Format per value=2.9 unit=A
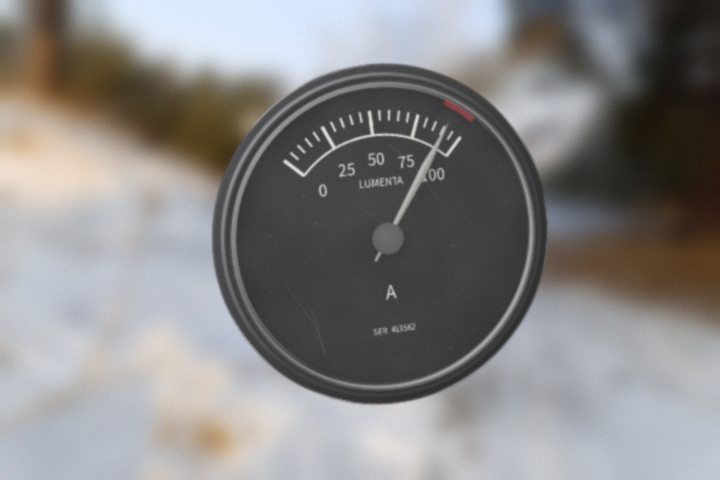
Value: value=90 unit=A
